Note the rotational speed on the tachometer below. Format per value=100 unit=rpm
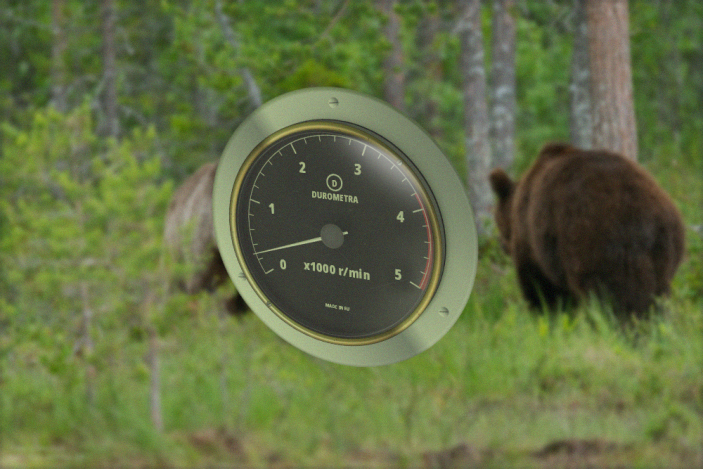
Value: value=300 unit=rpm
